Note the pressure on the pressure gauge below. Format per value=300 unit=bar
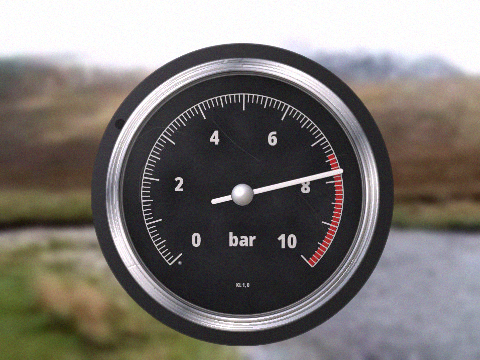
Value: value=7.8 unit=bar
